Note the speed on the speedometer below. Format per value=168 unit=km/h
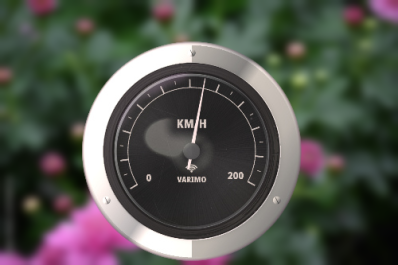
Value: value=110 unit=km/h
